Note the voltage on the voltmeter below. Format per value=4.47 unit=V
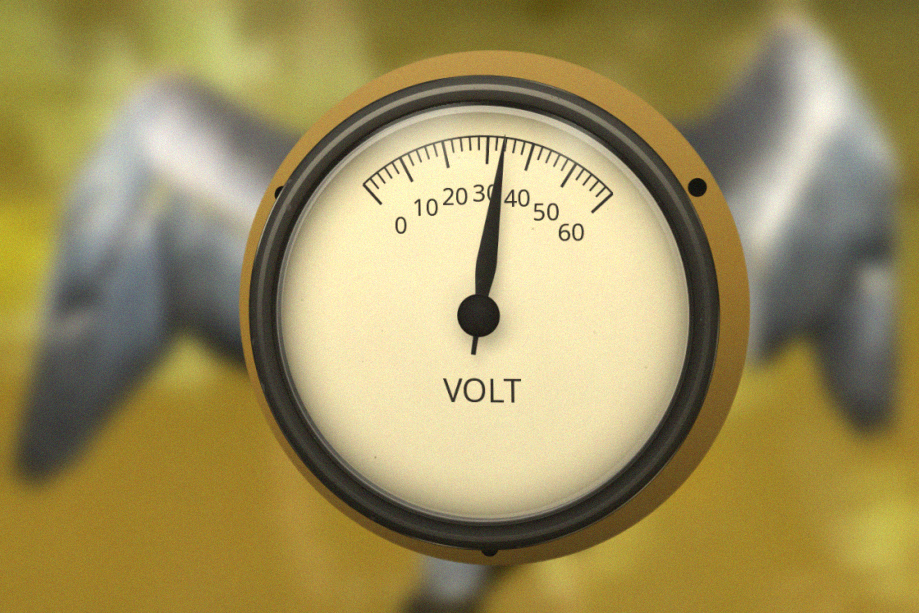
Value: value=34 unit=V
